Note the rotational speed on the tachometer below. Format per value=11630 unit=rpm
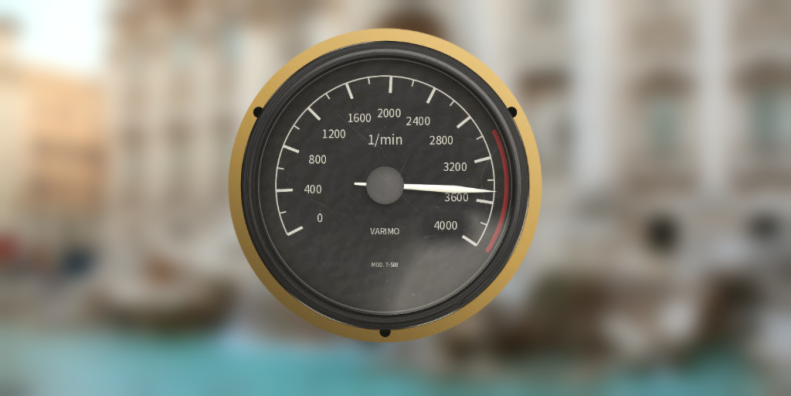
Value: value=3500 unit=rpm
